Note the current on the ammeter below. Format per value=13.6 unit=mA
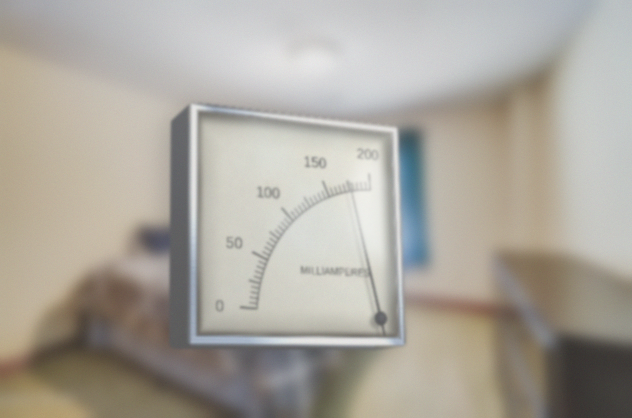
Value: value=175 unit=mA
